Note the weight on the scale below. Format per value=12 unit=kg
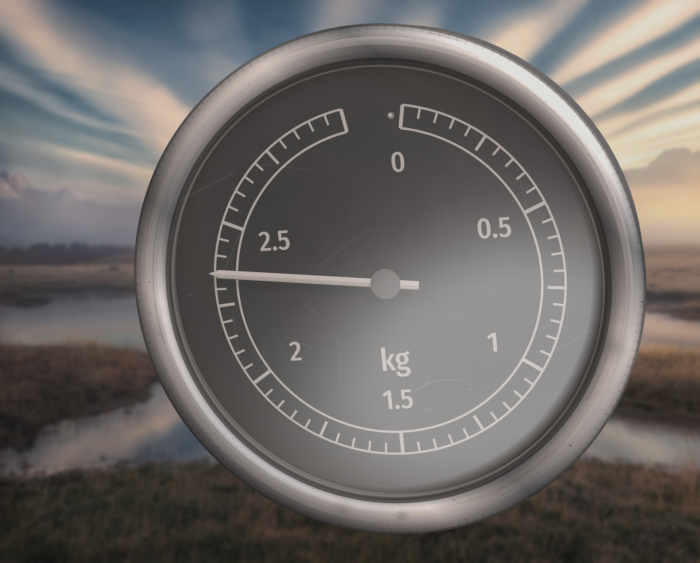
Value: value=2.35 unit=kg
